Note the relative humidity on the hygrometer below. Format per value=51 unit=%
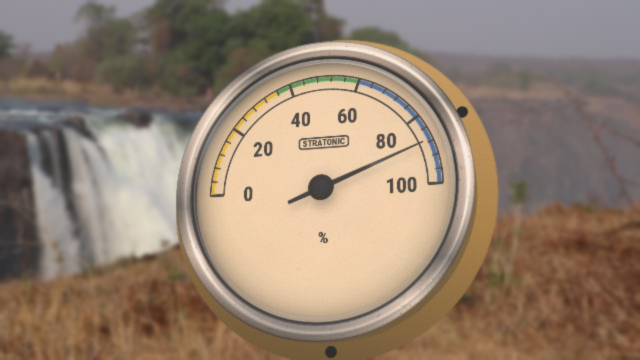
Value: value=88 unit=%
